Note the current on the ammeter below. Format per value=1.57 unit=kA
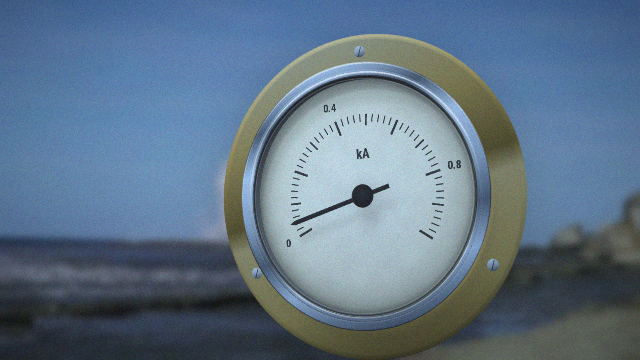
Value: value=0.04 unit=kA
